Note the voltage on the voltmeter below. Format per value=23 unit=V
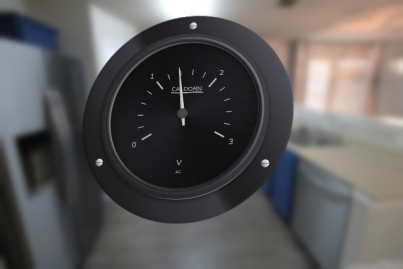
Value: value=1.4 unit=V
